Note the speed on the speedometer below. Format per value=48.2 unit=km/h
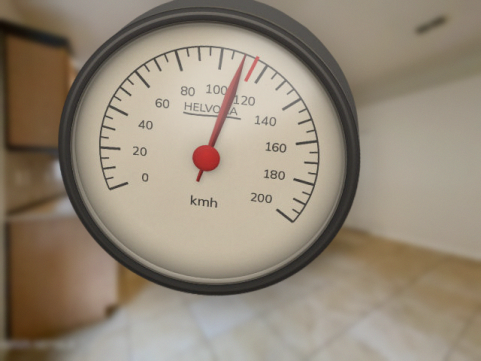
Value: value=110 unit=km/h
